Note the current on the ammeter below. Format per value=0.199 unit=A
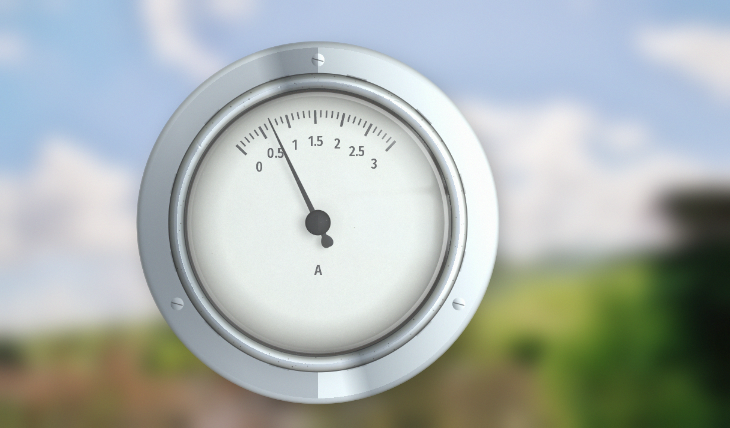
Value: value=0.7 unit=A
